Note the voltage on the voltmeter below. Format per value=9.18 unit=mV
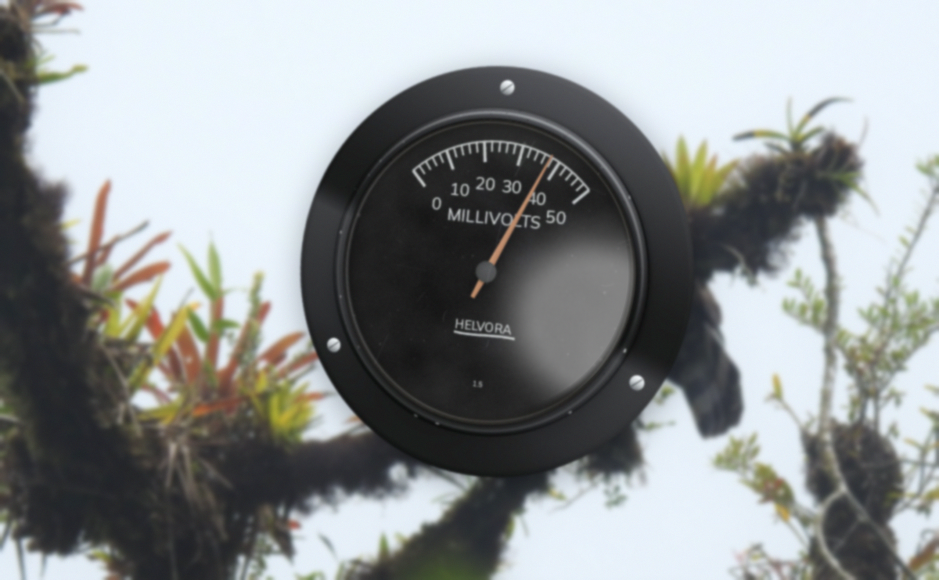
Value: value=38 unit=mV
